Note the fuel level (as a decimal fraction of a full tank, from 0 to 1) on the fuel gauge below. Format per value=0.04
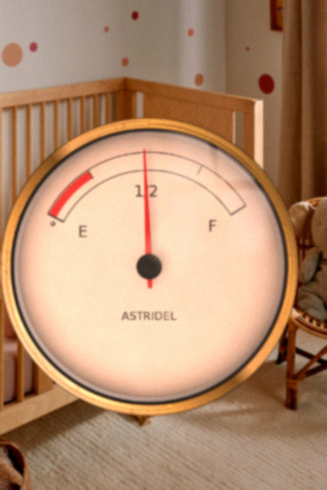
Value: value=0.5
